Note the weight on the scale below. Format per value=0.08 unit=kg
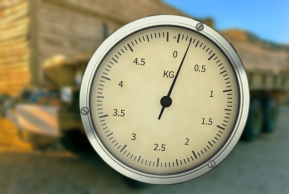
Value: value=0.15 unit=kg
